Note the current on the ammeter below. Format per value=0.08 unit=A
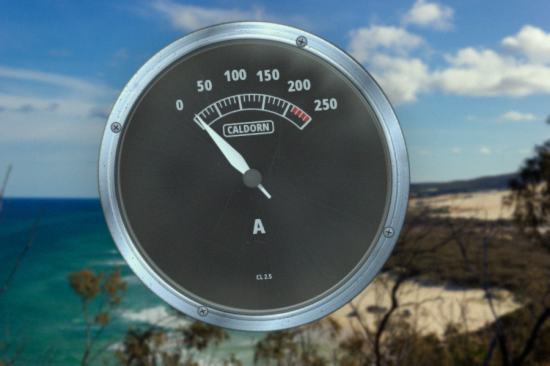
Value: value=10 unit=A
